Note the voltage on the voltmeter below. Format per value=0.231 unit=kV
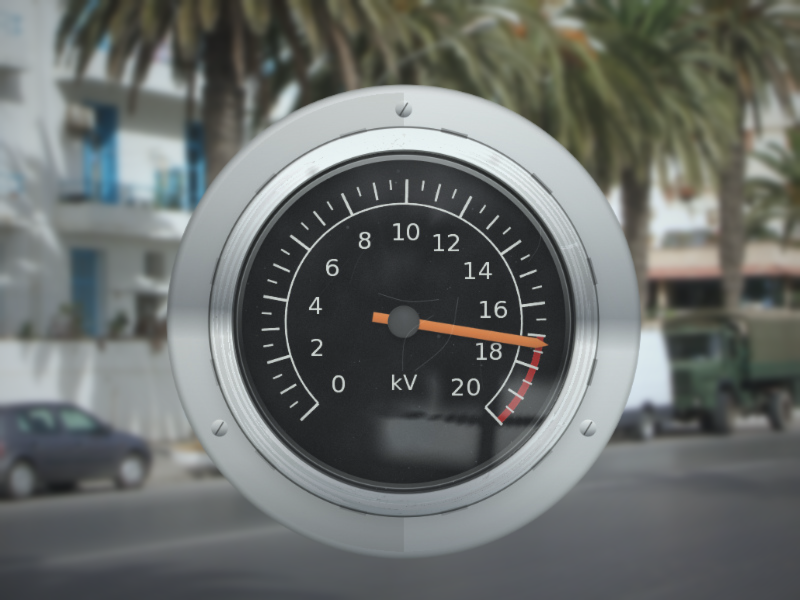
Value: value=17.25 unit=kV
